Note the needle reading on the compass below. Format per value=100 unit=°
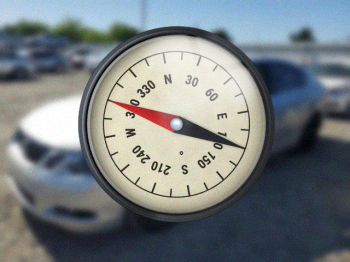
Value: value=300 unit=°
